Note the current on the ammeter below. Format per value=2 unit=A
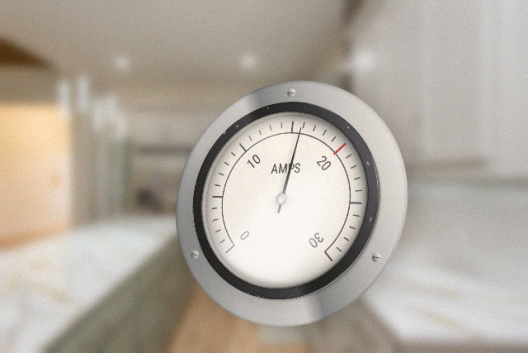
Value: value=16 unit=A
